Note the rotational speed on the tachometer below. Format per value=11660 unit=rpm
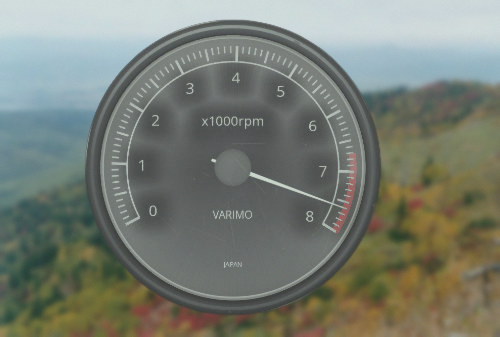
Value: value=7600 unit=rpm
